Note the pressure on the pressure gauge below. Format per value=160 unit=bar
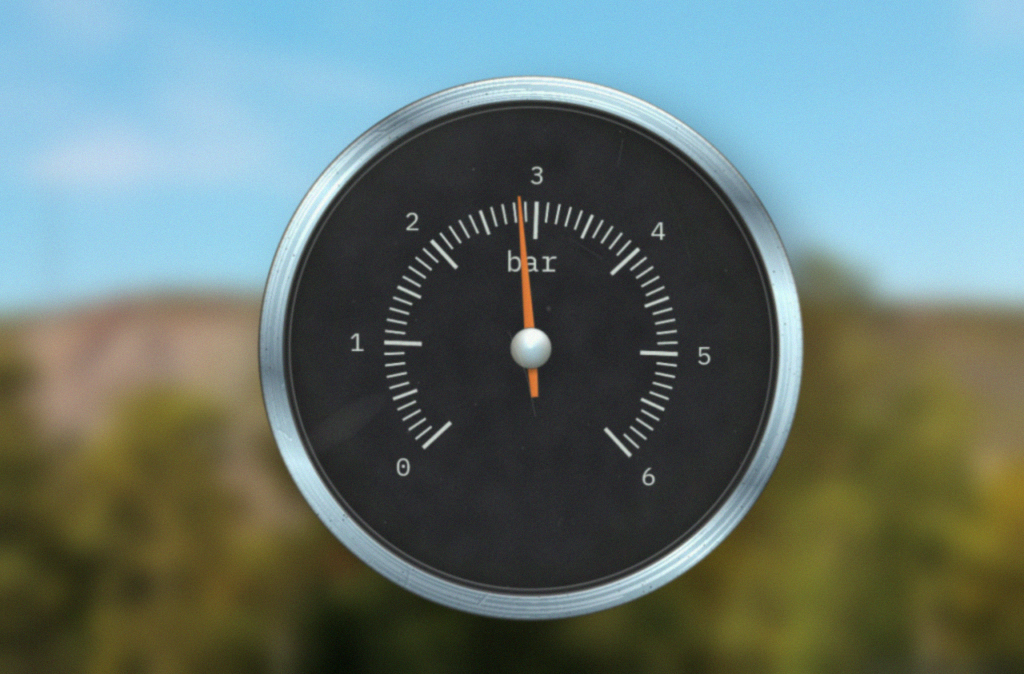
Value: value=2.85 unit=bar
